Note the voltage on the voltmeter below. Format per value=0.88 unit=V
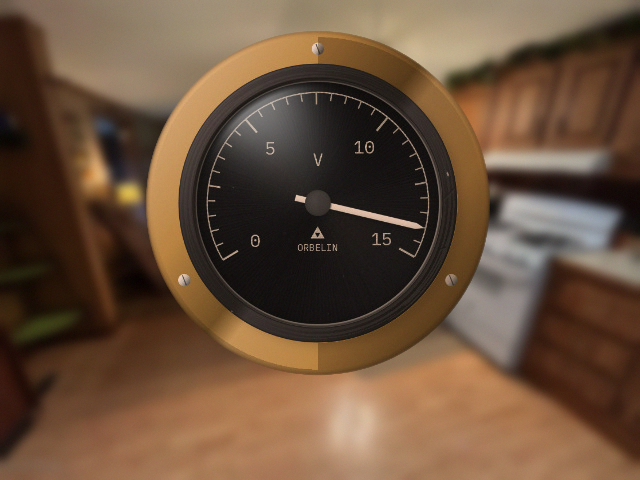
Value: value=14 unit=V
